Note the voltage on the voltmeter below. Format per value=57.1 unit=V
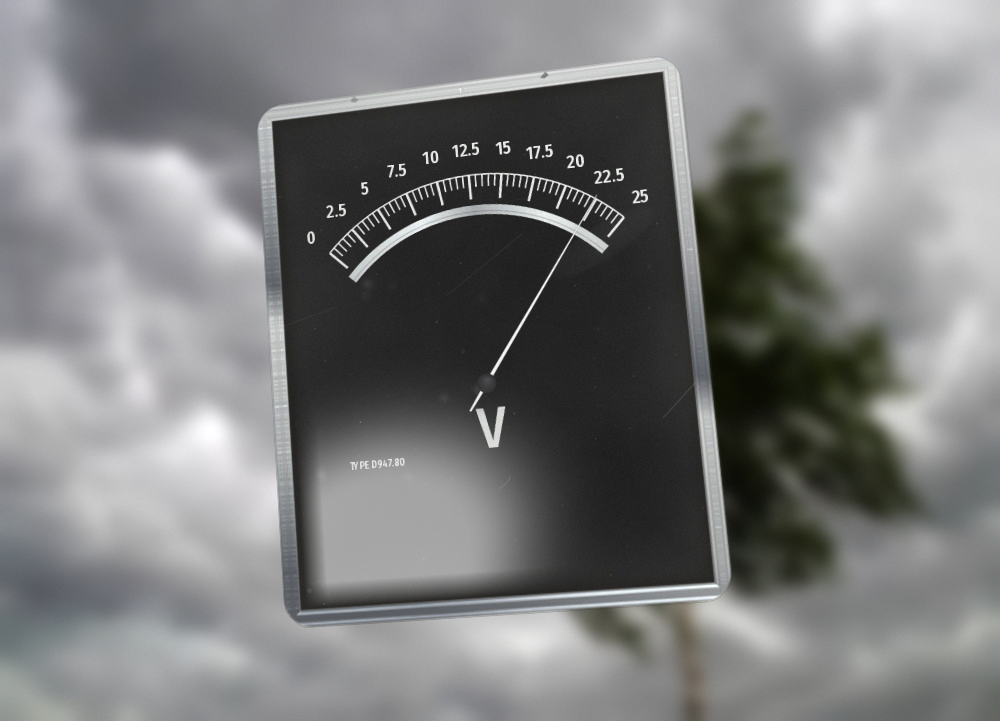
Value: value=22.5 unit=V
